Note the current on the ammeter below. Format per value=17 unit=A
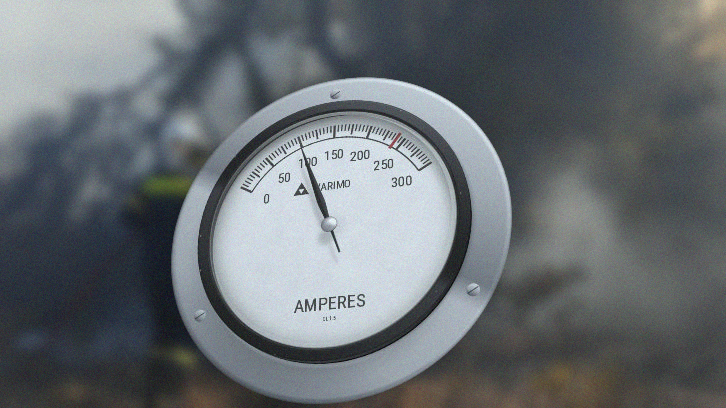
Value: value=100 unit=A
